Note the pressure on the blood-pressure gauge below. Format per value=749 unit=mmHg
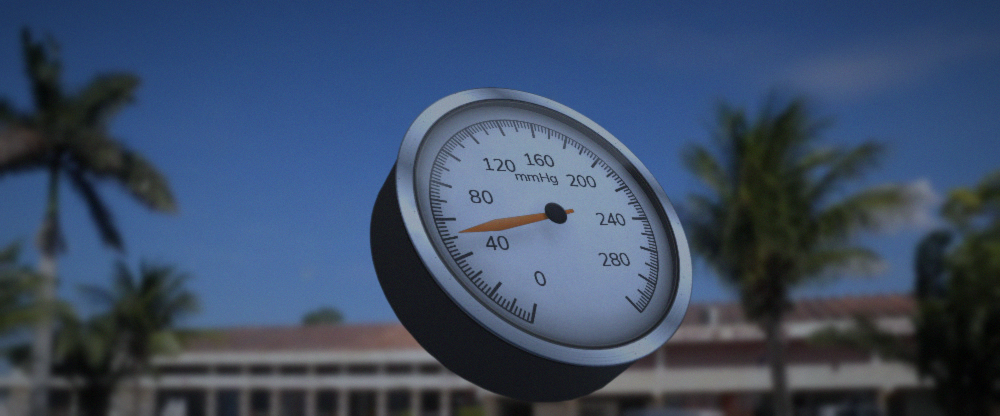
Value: value=50 unit=mmHg
